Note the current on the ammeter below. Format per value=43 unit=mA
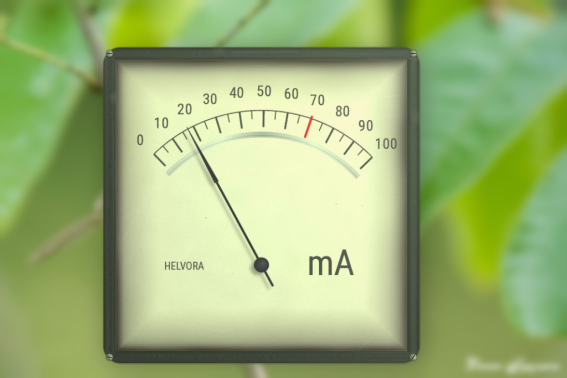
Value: value=17.5 unit=mA
